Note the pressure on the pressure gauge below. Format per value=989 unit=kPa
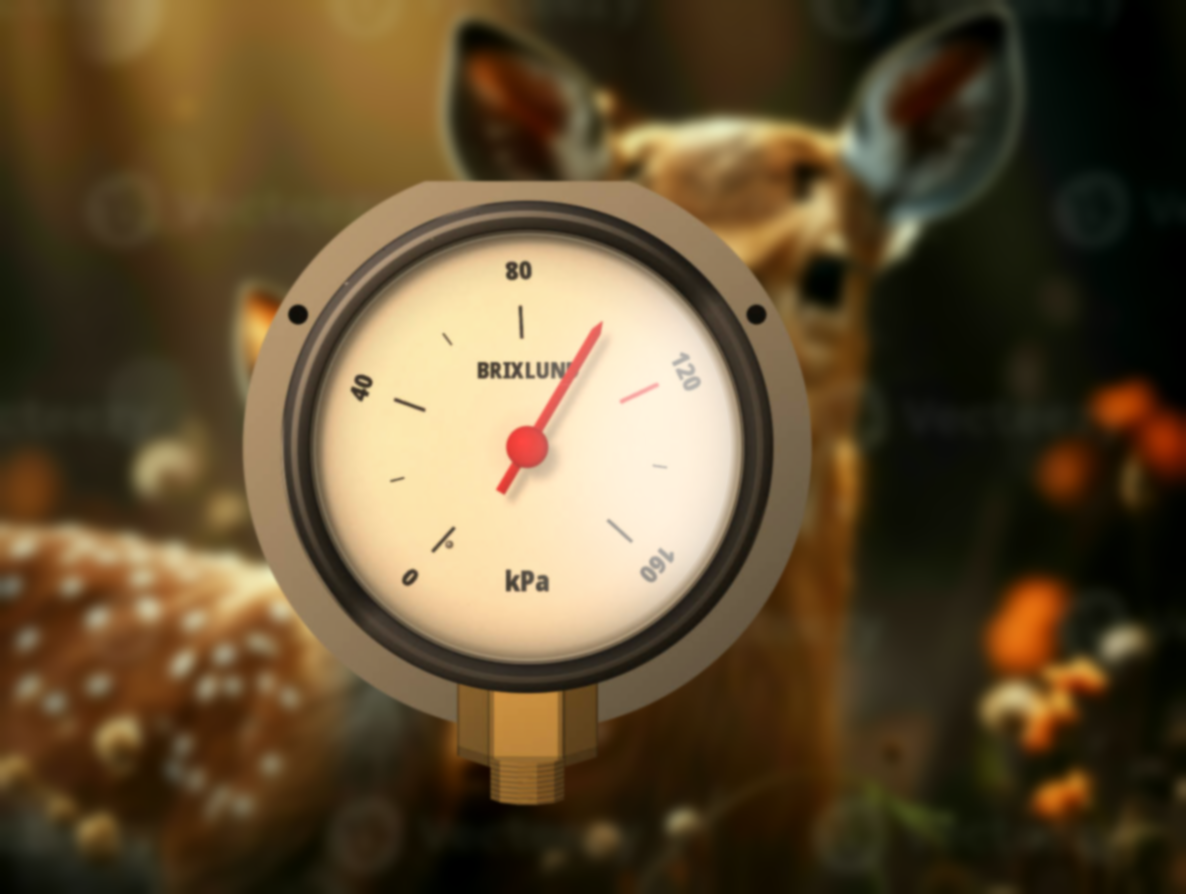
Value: value=100 unit=kPa
